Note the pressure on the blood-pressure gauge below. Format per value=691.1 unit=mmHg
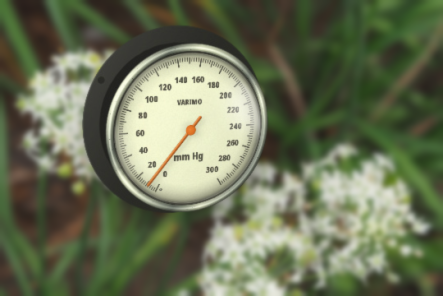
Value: value=10 unit=mmHg
